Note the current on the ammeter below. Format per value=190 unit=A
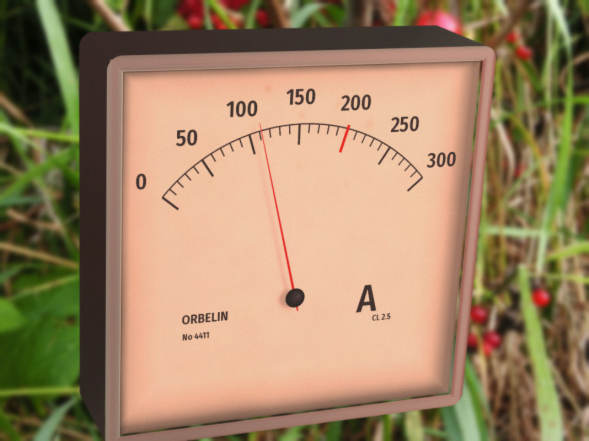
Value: value=110 unit=A
